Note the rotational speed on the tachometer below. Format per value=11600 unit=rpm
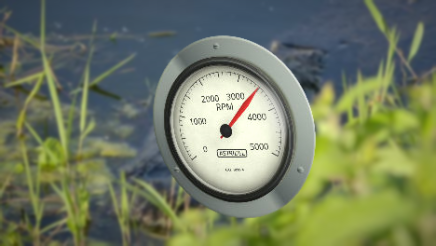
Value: value=3500 unit=rpm
